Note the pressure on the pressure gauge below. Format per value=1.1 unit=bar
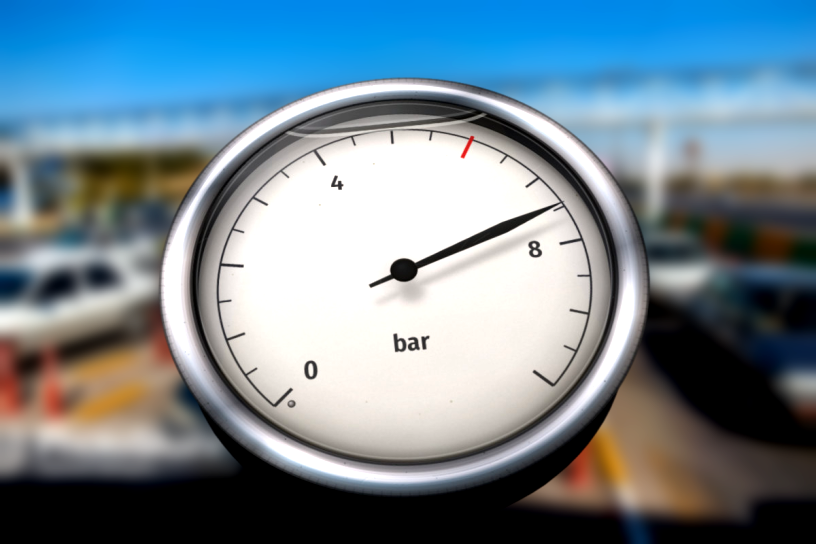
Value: value=7.5 unit=bar
